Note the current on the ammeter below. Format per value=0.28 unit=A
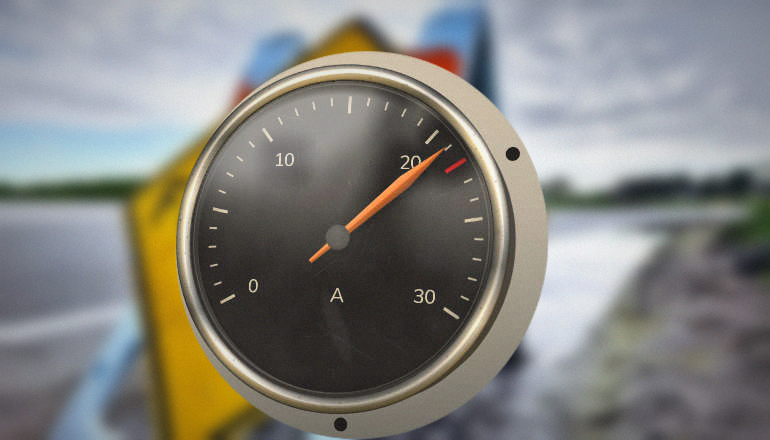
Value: value=21 unit=A
